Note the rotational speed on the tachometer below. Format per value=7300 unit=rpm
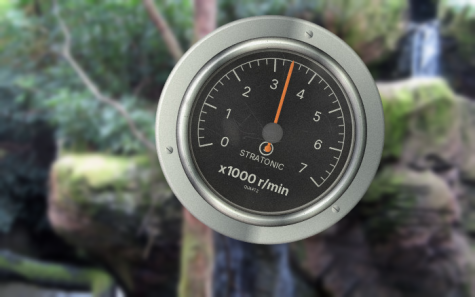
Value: value=3400 unit=rpm
